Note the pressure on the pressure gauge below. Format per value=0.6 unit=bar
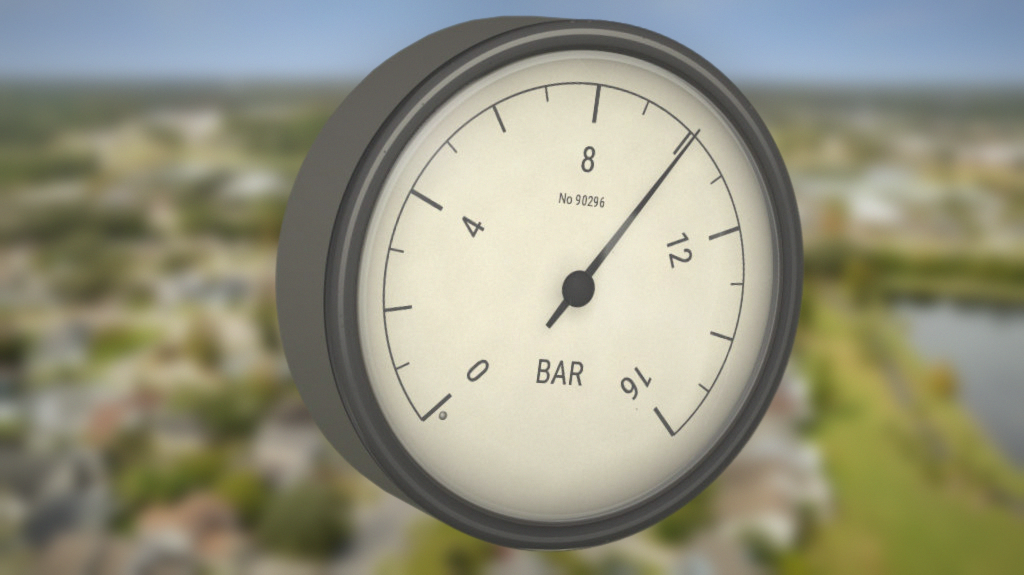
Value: value=10 unit=bar
